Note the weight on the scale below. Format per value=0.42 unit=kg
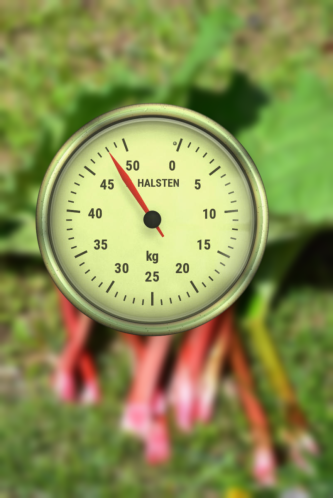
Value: value=48 unit=kg
